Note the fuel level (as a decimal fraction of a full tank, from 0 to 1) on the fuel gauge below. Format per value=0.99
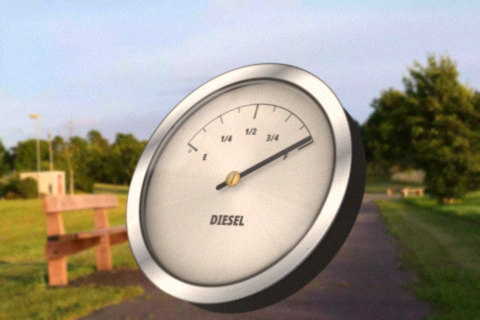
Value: value=1
